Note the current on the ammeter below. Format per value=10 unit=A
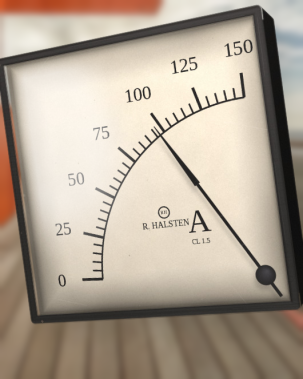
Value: value=97.5 unit=A
